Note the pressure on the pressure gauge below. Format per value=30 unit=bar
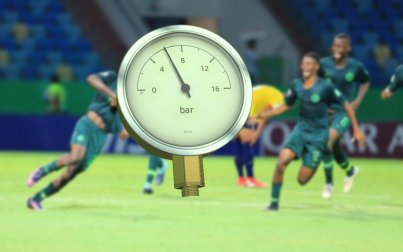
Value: value=6 unit=bar
